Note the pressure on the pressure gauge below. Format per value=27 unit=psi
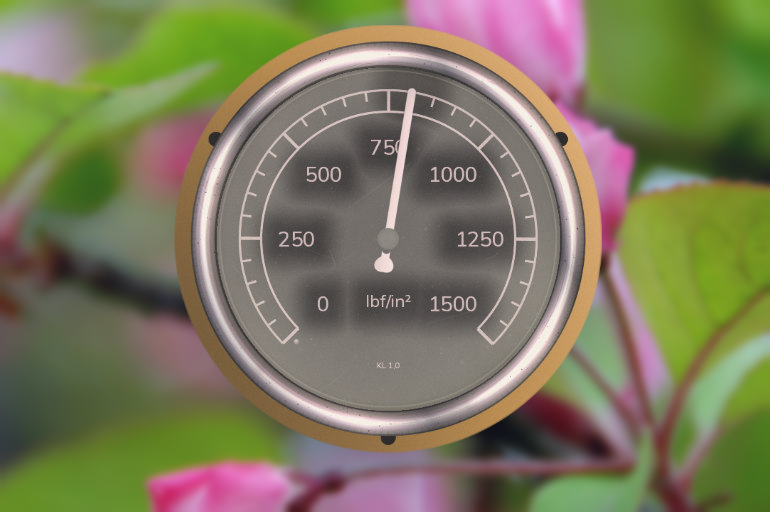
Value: value=800 unit=psi
